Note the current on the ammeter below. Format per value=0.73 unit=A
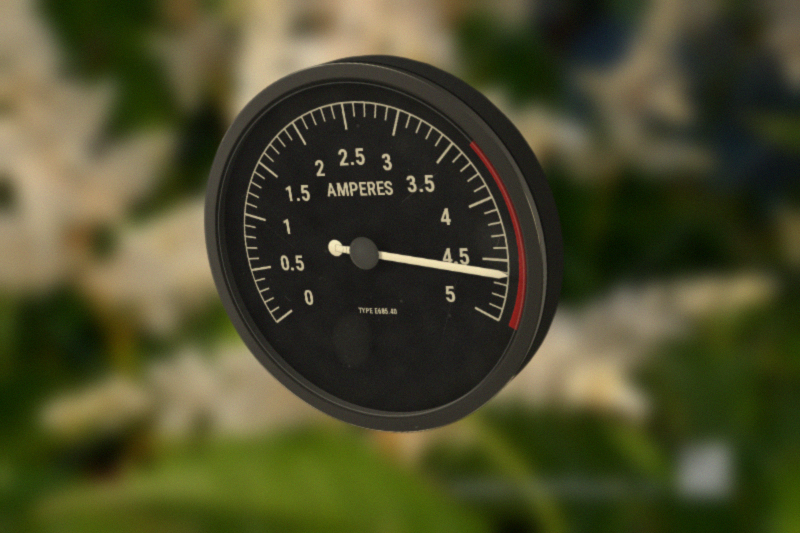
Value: value=4.6 unit=A
